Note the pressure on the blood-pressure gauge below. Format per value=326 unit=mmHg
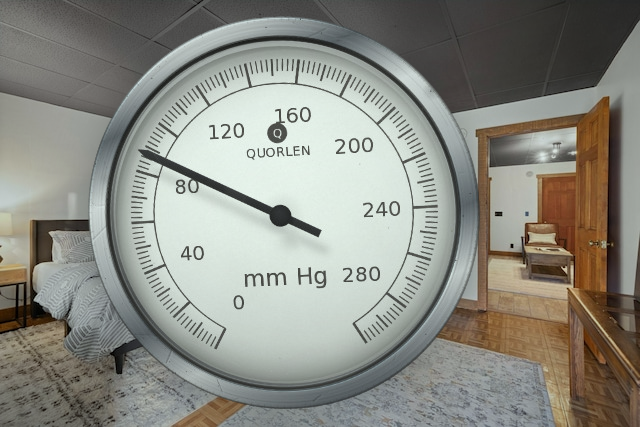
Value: value=88 unit=mmHg
